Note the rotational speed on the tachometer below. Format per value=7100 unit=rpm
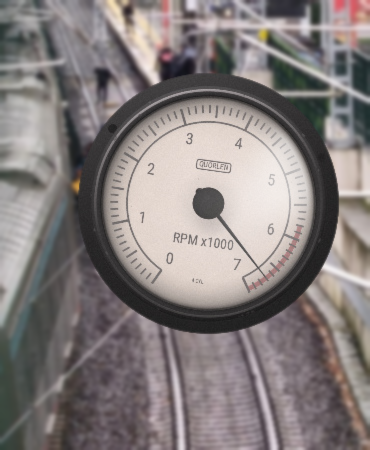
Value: value=6700 unit=rpm
